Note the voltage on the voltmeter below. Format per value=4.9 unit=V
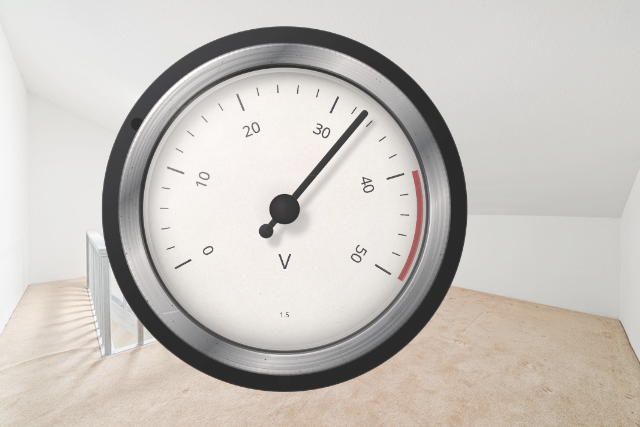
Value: value=33 unit=V
